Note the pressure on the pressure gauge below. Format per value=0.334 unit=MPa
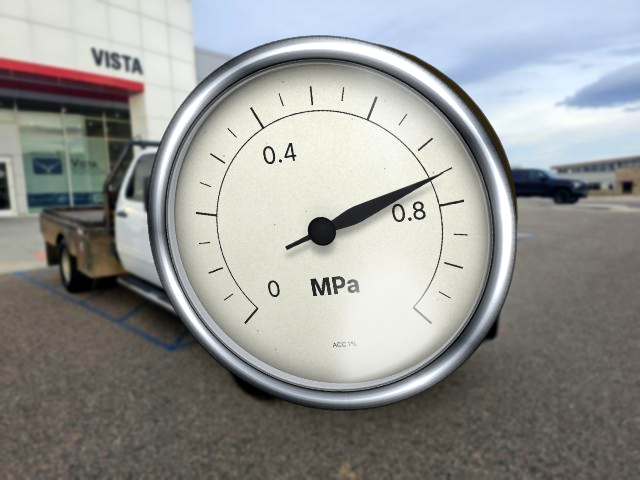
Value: value=0.75 unit=MPa
